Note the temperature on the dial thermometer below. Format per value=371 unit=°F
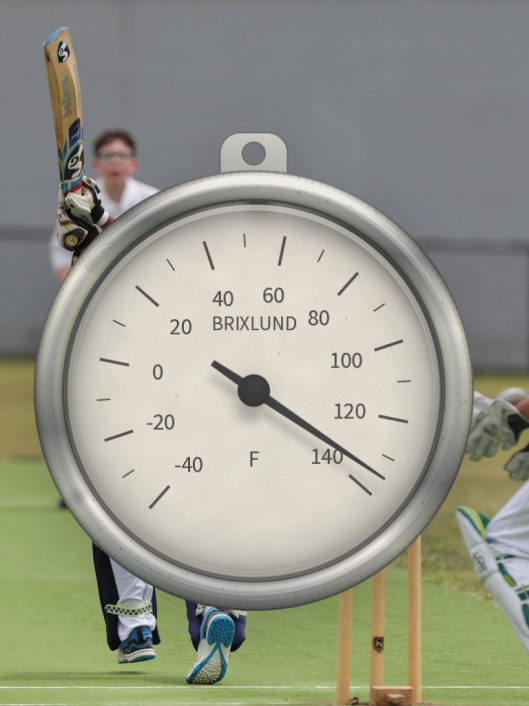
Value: value=135 unit=°F
